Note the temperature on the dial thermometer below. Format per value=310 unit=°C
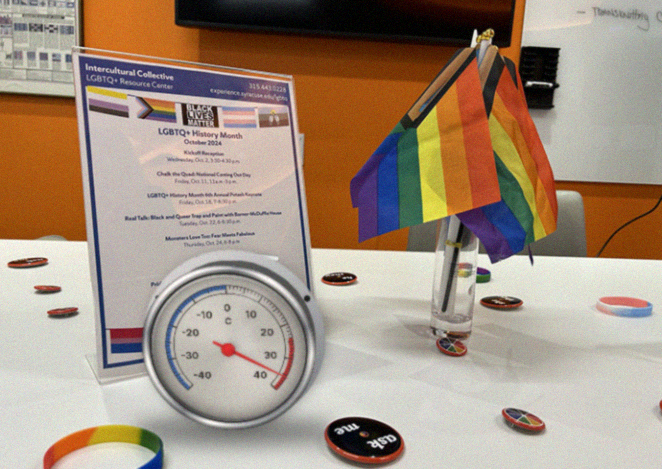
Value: value=35 unit=°C
